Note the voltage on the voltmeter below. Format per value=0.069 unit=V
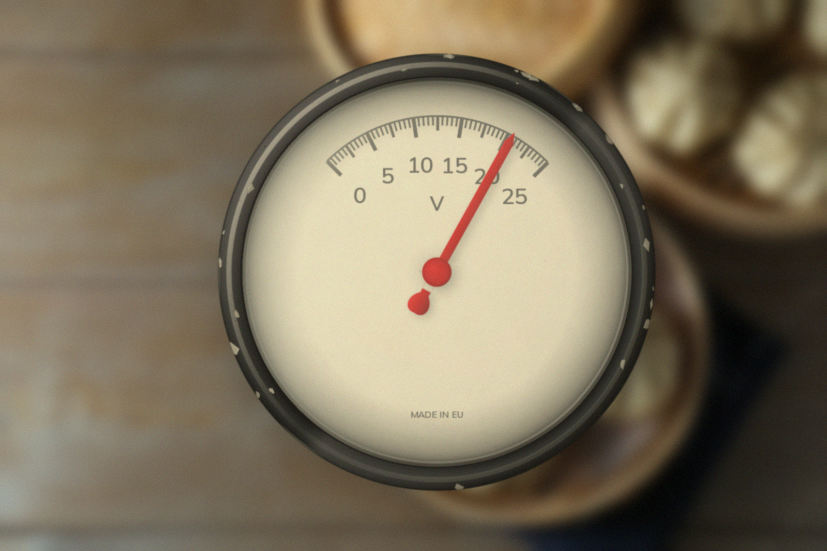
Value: value=20.5 unit=V
